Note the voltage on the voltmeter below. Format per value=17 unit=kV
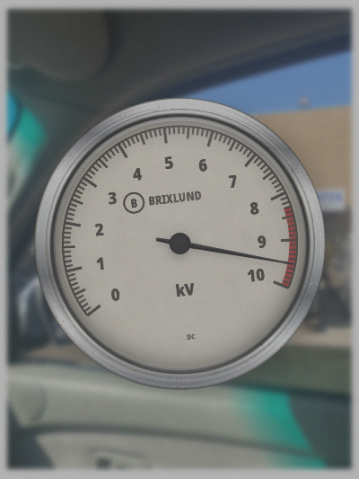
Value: value=9.5 unit=kV
